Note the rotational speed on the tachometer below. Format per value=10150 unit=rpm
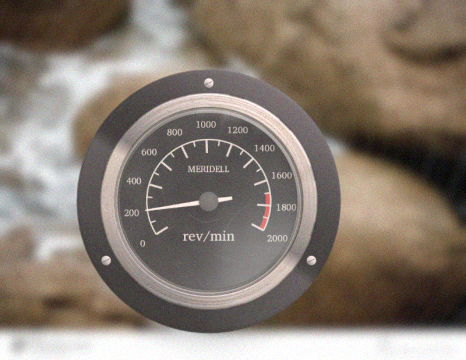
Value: value=200 unit=rpm
